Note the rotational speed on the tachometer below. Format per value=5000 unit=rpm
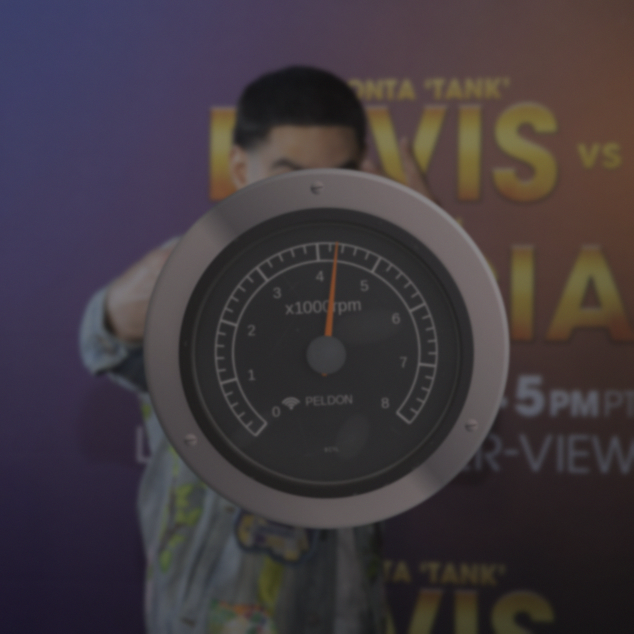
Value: value=4300 unit=rpm
